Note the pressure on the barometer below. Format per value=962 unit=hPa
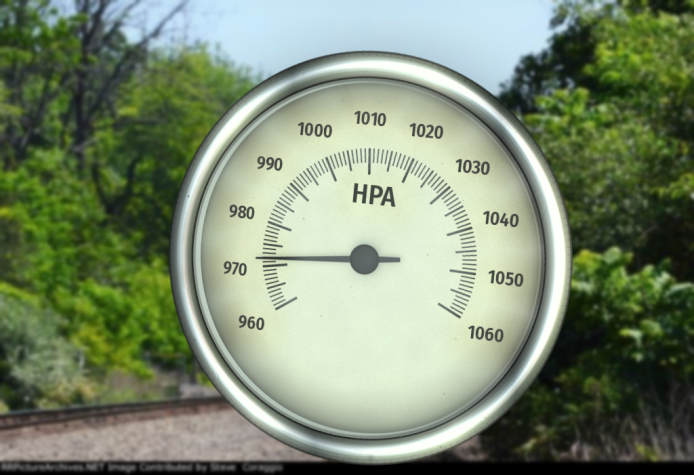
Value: value=972 unit=hPa
